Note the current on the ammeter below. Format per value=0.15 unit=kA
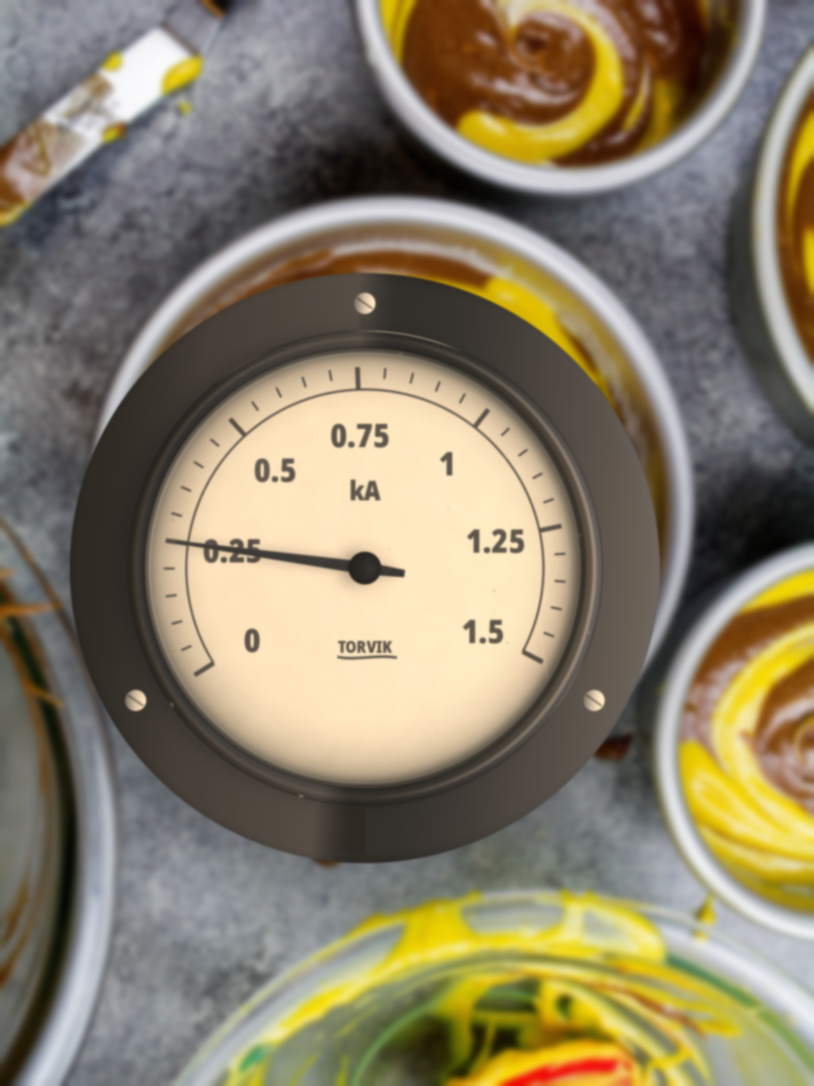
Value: value=0.25 unit=kA
